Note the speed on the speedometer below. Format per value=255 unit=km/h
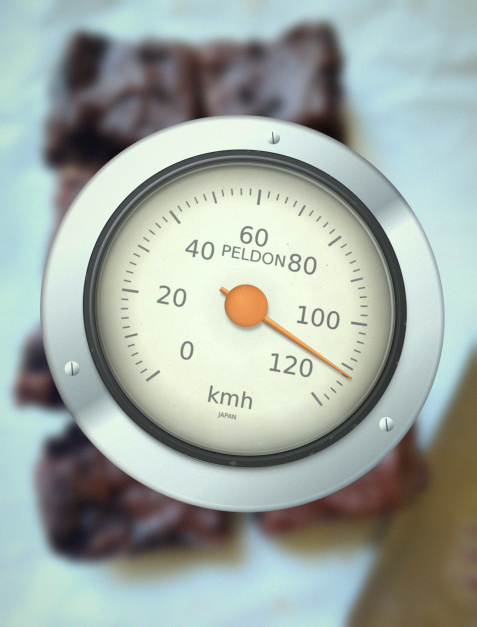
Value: value=112 unit=km/h
